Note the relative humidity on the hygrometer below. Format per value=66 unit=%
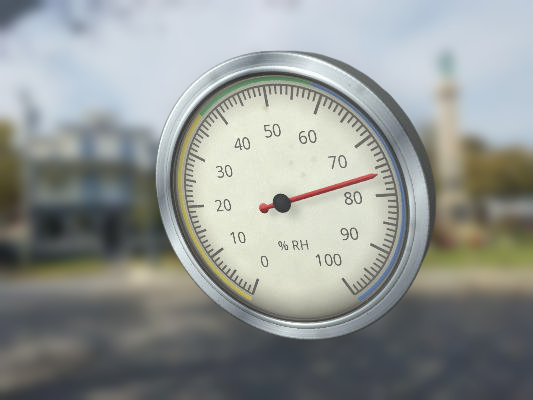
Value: value=76 unit=%
